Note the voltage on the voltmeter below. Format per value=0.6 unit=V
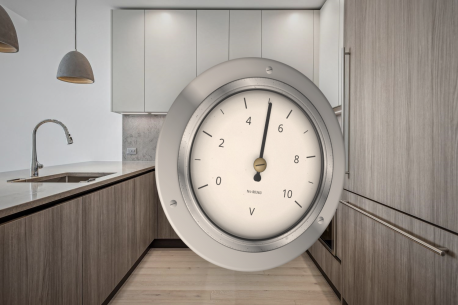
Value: value=5 unit=V
